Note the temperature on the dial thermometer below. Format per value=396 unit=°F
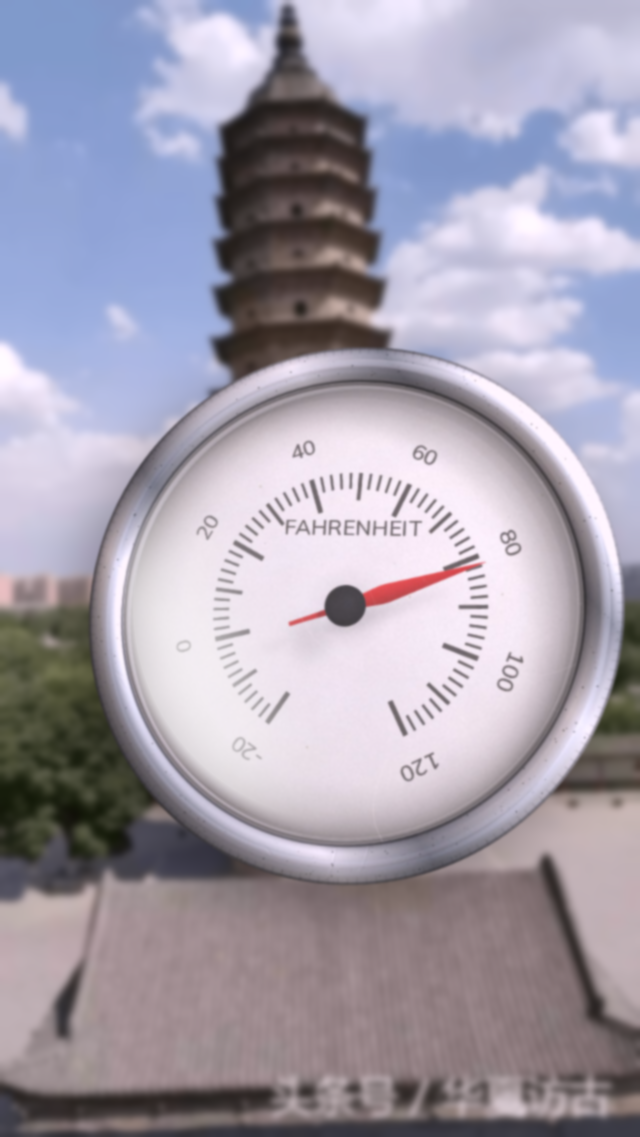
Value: value=82 unit=°F
